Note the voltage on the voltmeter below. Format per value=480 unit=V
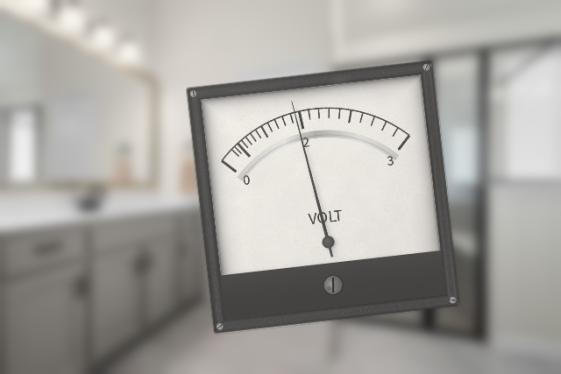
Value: value=1.95 unit=V
